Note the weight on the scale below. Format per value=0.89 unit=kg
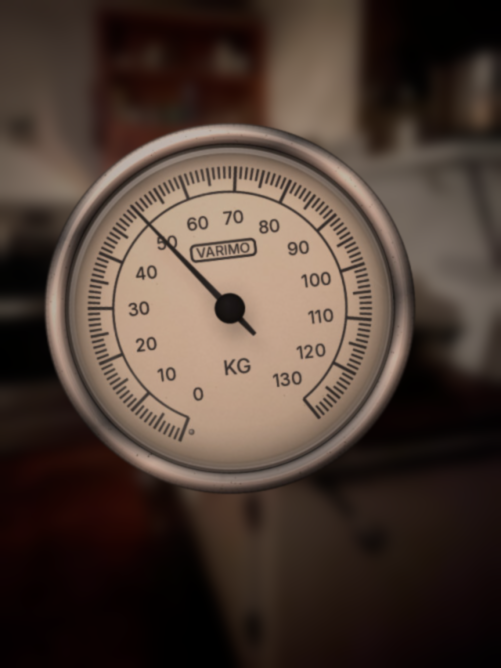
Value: value=50 unit=kg
